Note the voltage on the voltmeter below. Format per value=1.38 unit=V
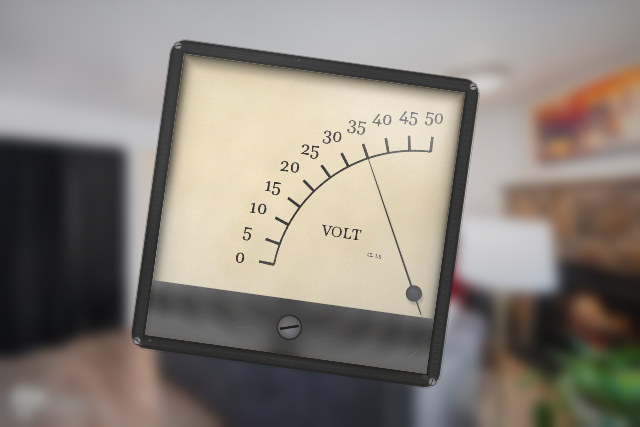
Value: value=35 unit=V
